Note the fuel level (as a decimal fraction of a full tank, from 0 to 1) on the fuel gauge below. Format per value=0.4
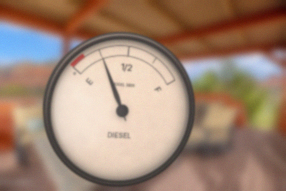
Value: value=0.25
